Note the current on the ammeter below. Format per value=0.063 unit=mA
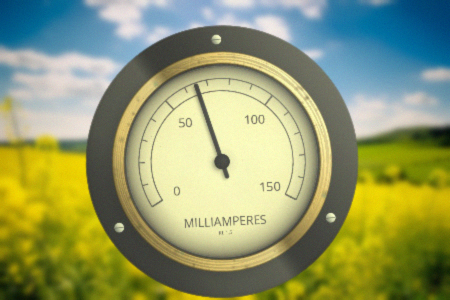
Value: value=65 unit=mA
